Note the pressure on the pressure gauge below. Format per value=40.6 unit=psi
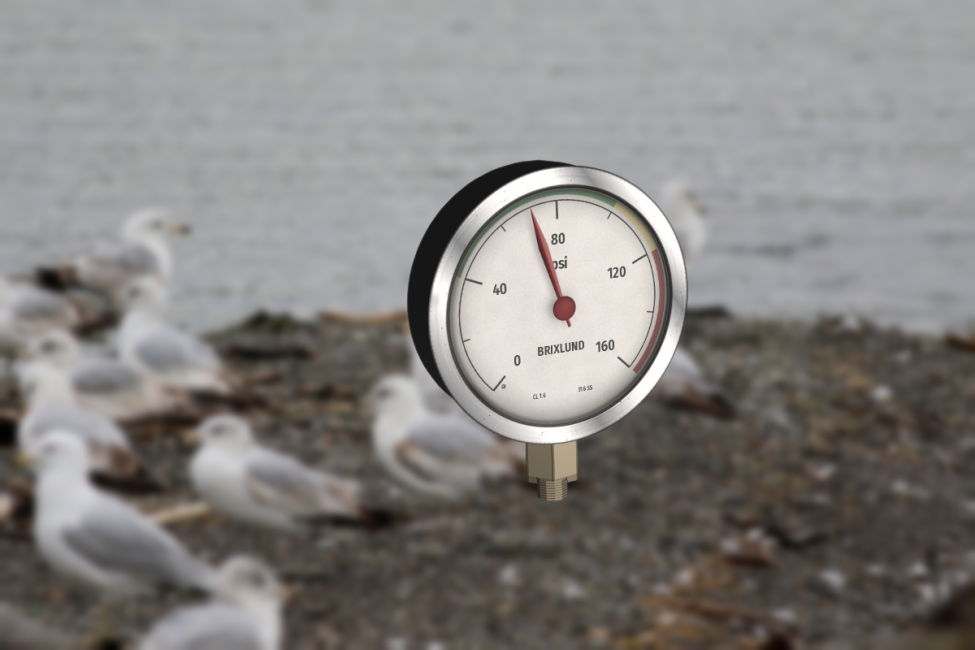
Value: value=70 unit=psi
